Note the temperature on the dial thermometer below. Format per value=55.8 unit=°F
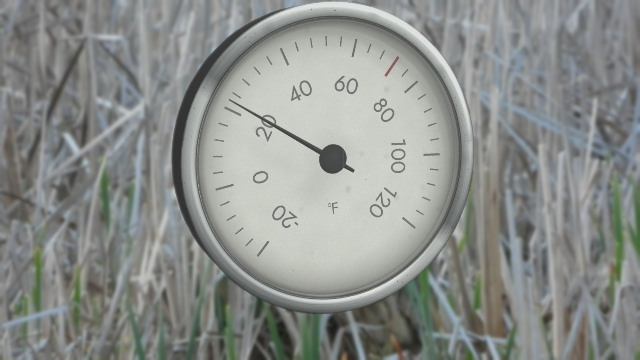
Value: value=22 unit=°F
